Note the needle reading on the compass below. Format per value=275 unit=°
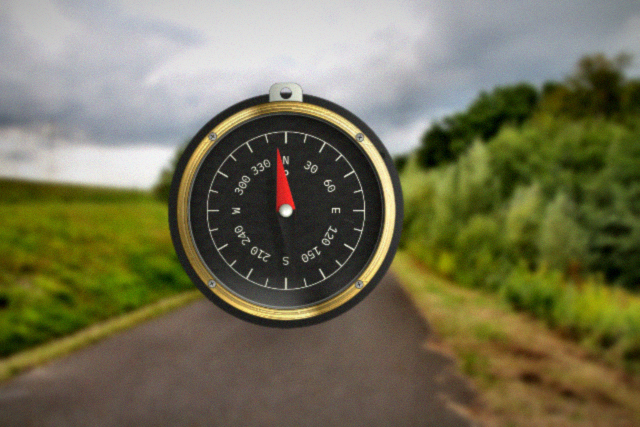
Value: value=352.5 unit=°
